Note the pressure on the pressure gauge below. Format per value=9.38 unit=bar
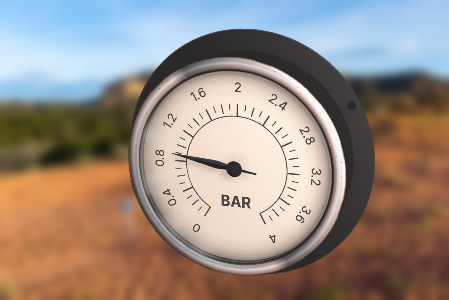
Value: value=0.9 unit=bar
